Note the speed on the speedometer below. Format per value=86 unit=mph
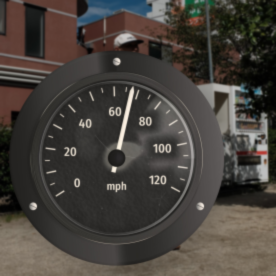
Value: value=67.5 unit=mph
